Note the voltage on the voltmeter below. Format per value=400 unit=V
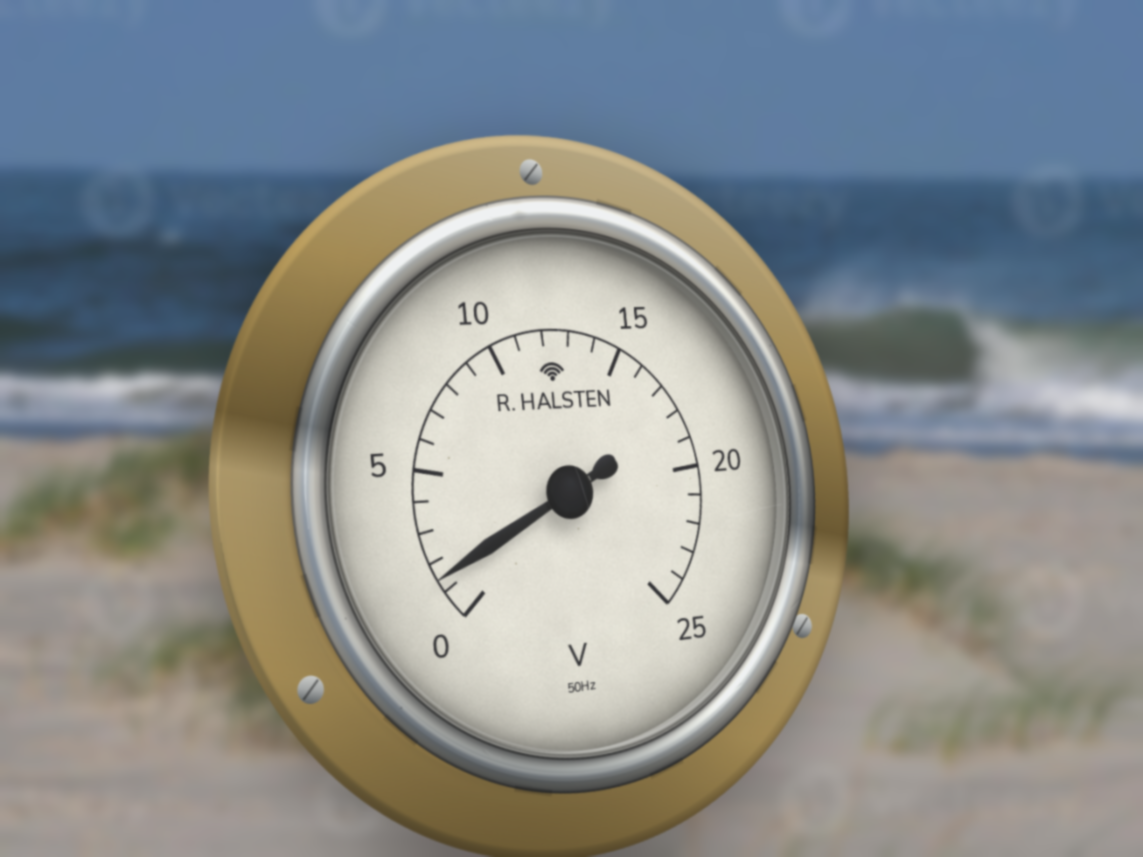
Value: value=1.5 unit=V
